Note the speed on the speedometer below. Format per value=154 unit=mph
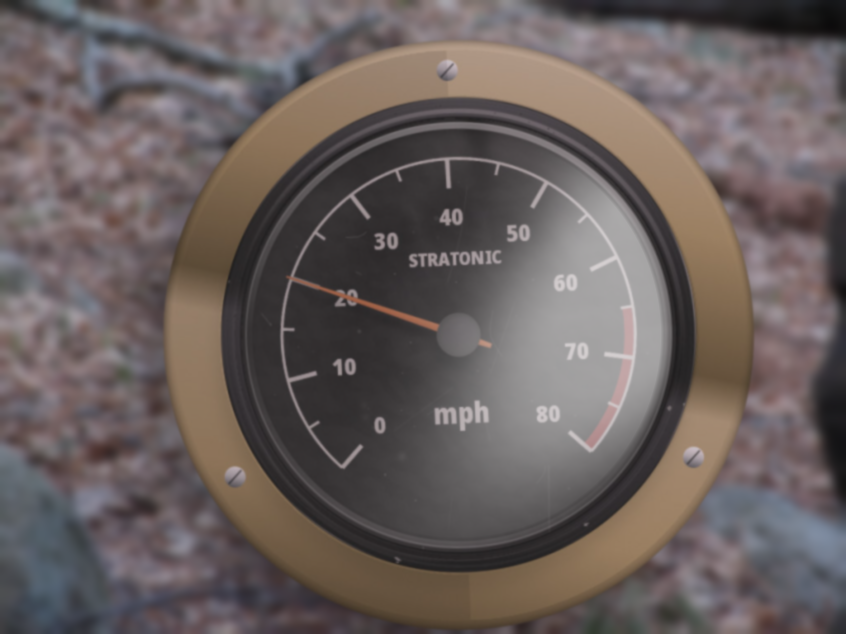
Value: value=20 unit=mph
